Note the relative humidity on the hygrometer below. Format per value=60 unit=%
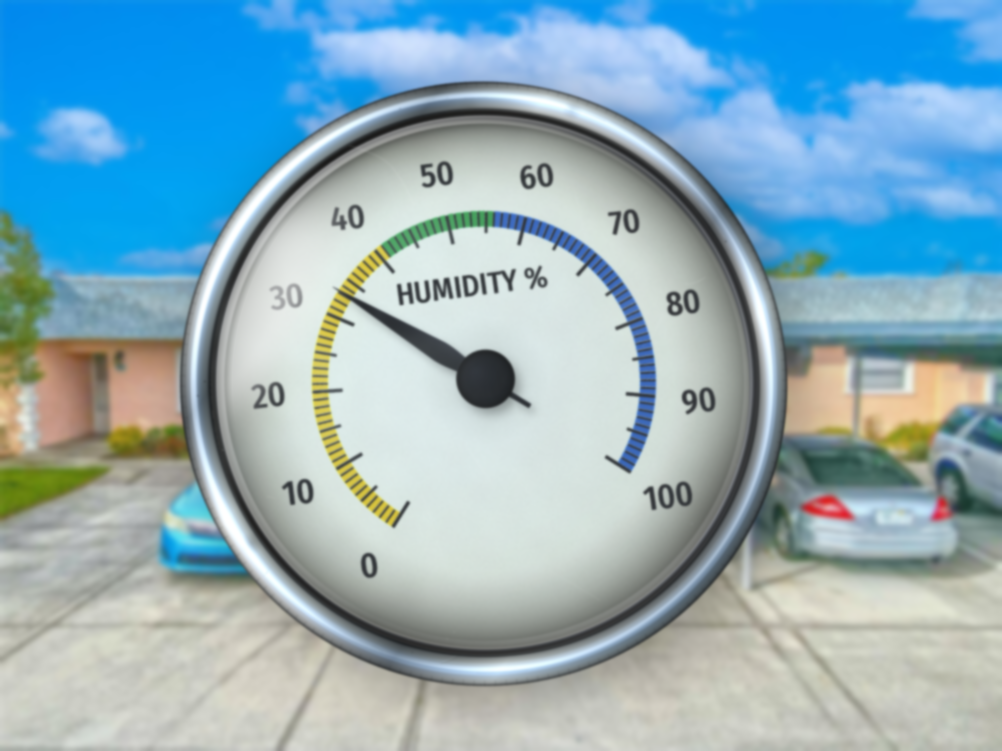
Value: value=33 unit=%
